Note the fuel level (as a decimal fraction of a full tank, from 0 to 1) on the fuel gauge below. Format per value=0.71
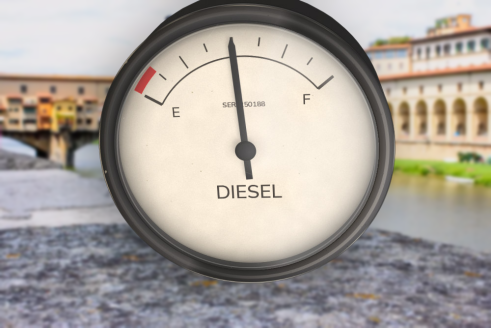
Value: value=0.5
